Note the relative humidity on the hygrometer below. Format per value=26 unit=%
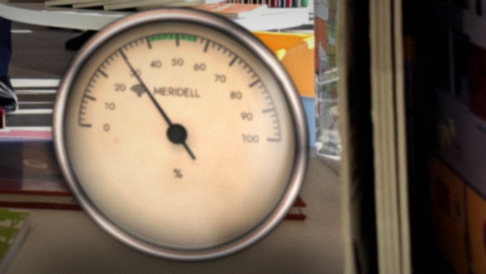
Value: value=30 unit=%
